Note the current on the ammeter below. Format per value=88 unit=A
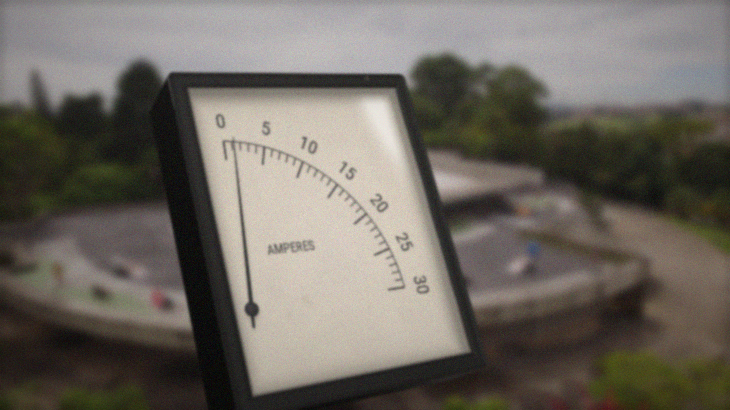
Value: value=1 unit=A
